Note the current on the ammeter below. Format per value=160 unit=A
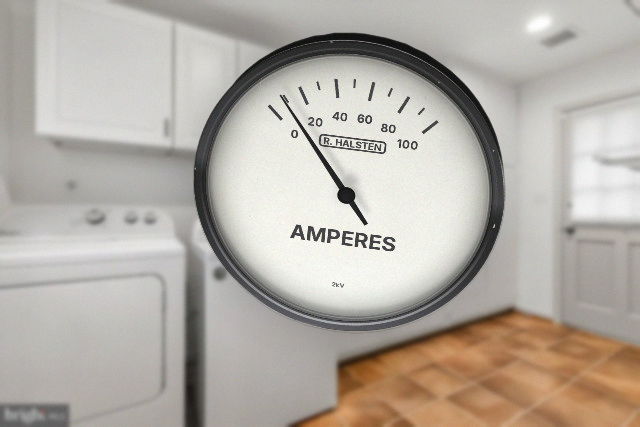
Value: value=10 unit=A
